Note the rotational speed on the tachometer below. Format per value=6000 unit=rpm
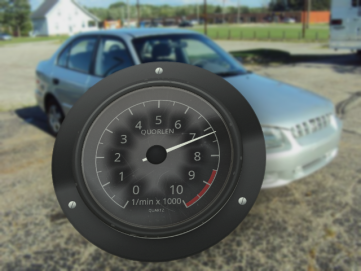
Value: value=7250 unit=rpm
